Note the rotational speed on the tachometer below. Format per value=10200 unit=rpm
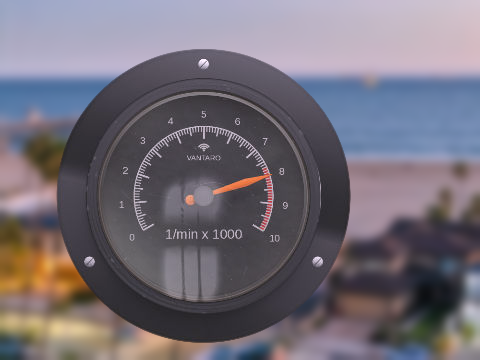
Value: value=8000 unit=rpm
